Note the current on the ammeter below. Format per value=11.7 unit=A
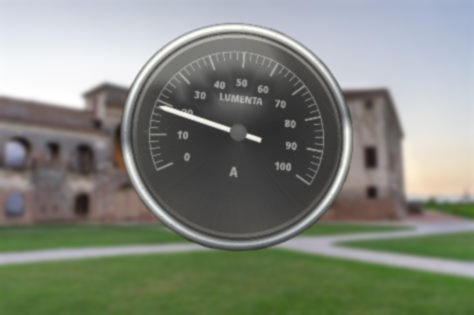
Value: value=18 unit=A
